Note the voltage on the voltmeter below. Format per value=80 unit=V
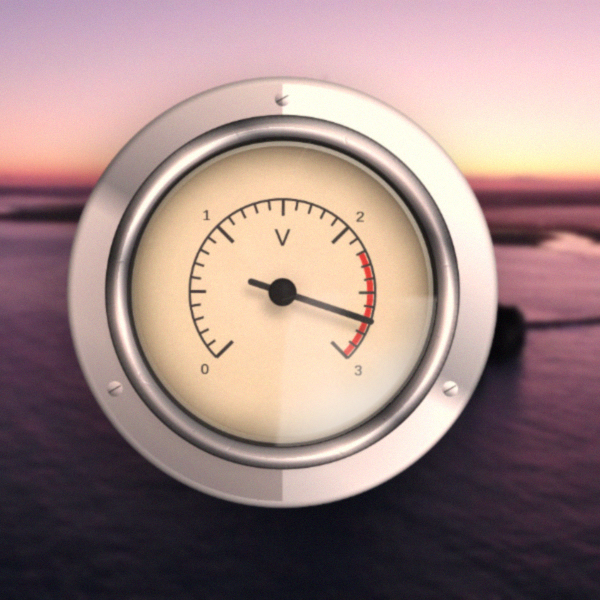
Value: value=2.7 unit=V
